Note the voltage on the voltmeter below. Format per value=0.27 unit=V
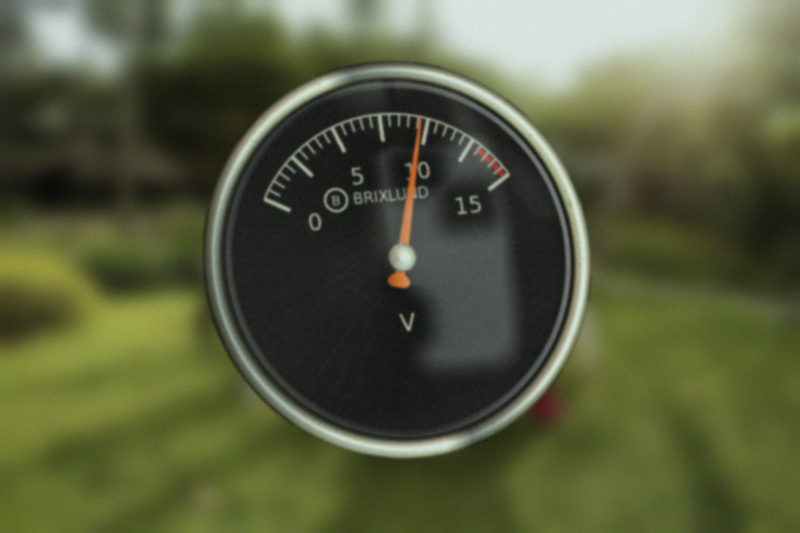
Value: value=9.5 unit=V
